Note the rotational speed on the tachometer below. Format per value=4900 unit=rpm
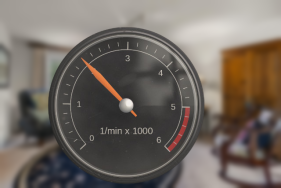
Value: value=2000 unit=rpm
